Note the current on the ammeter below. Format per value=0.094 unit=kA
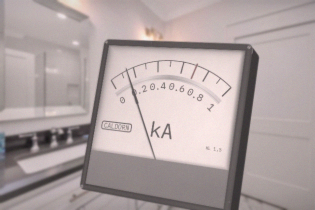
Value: value=0.15 unit=kA
